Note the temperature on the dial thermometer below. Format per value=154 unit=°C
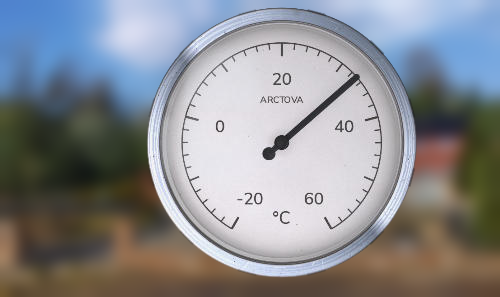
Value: value=33 unit=°C
